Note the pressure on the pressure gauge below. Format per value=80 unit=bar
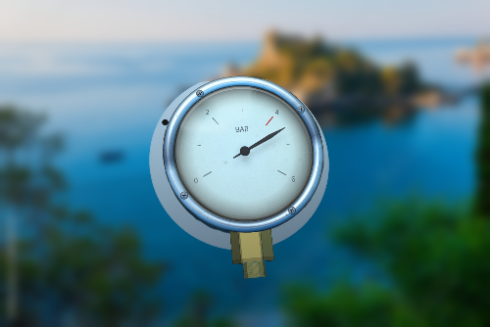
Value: value=4.5 unit=bar
